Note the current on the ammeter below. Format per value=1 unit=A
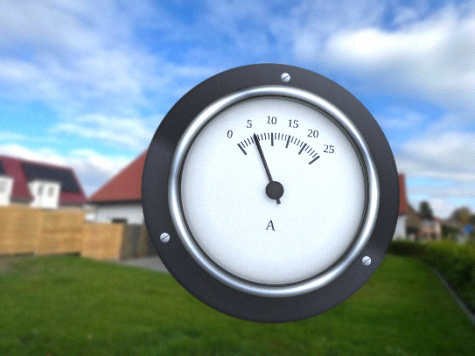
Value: value=5 unit=A
